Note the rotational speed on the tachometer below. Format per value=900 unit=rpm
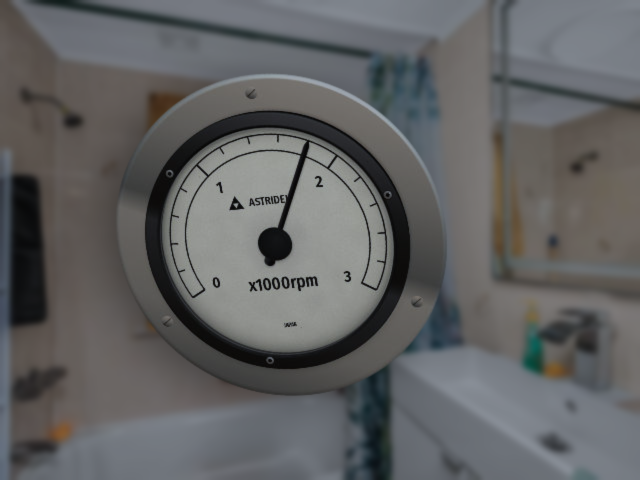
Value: value=1800 unit=rpm
